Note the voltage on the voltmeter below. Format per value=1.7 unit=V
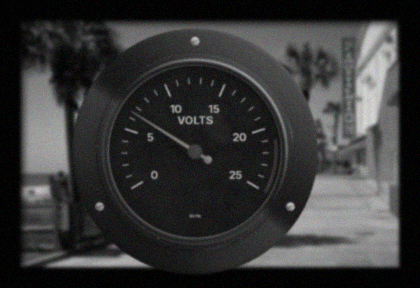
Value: value=6.5 unit=V
